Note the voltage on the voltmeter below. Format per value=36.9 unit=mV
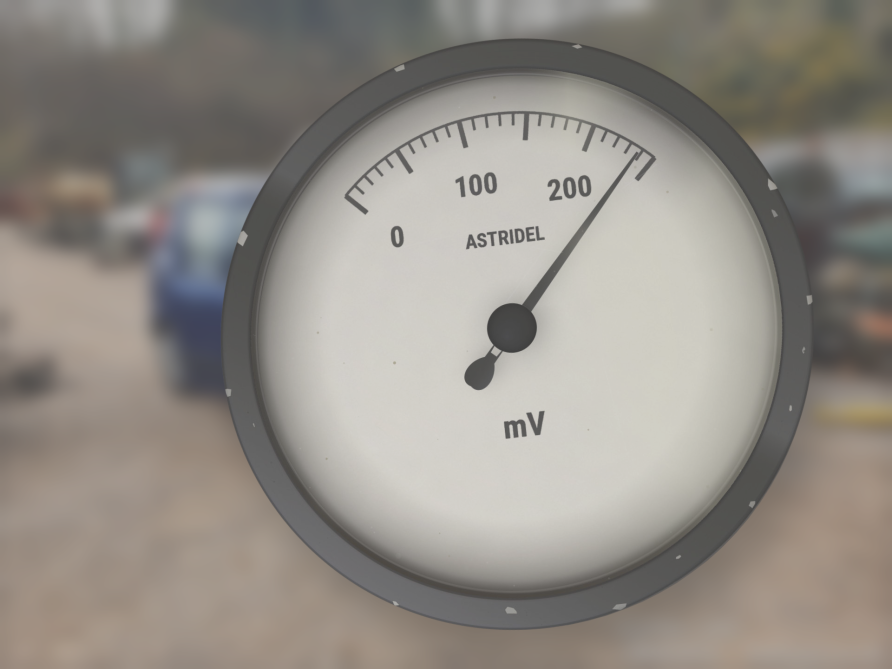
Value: value=240 unit=mV
